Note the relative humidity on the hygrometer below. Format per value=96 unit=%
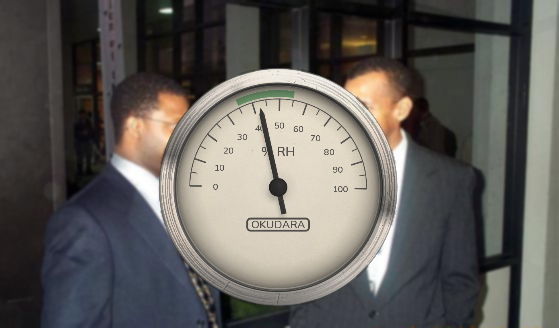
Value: value=42.5 unit=%
